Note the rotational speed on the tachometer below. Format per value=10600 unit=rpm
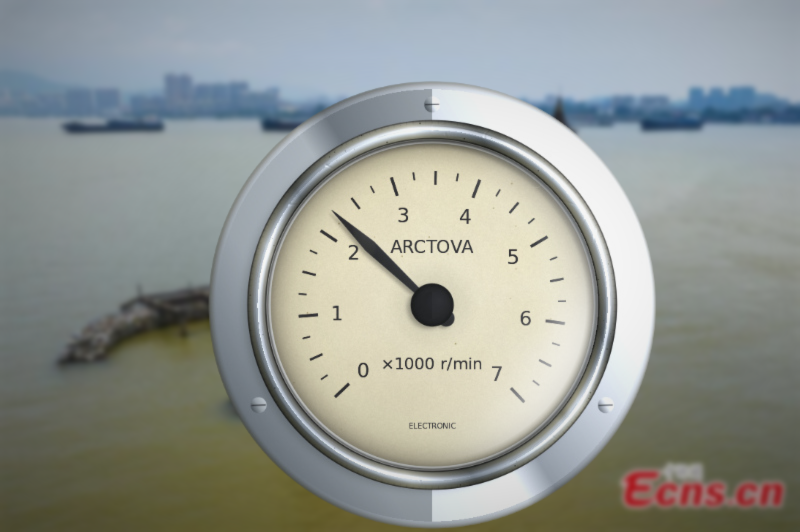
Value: value=2250 unit=rpm
